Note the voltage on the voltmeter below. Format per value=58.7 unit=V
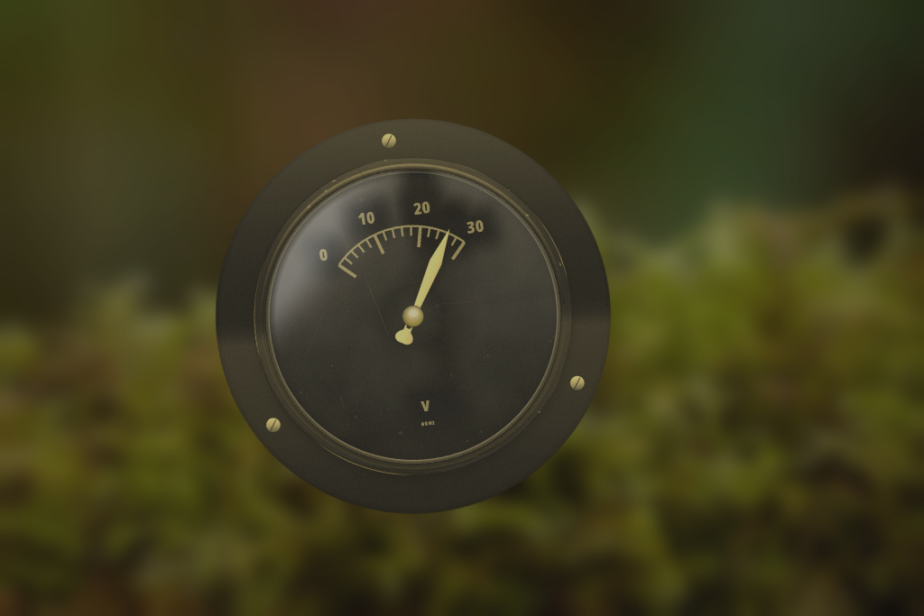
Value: value=26 unit=V
